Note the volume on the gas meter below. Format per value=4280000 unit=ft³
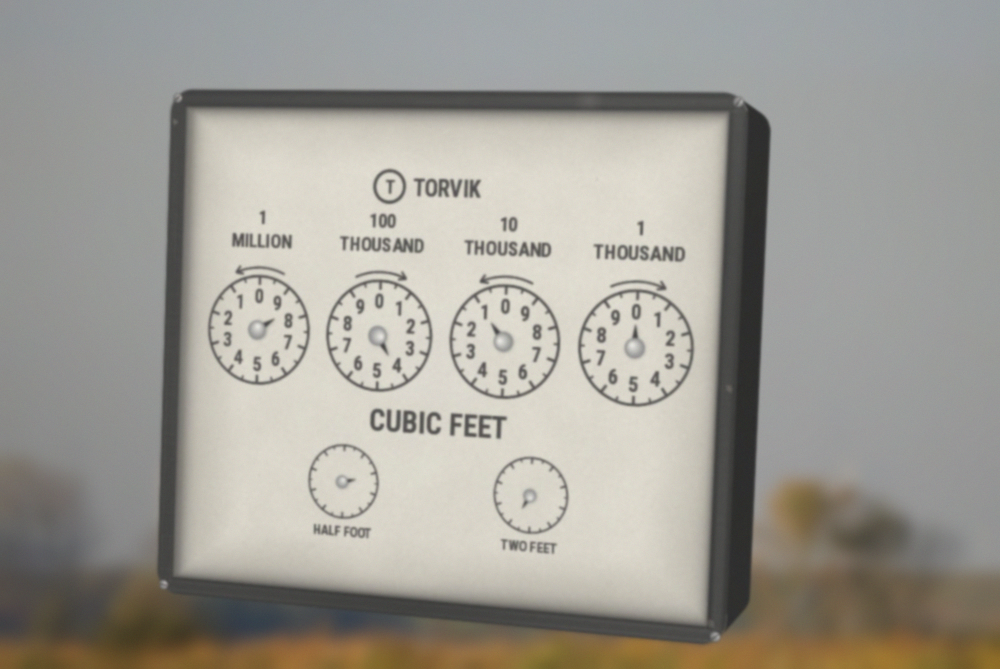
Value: value=841000 unit=ft³
